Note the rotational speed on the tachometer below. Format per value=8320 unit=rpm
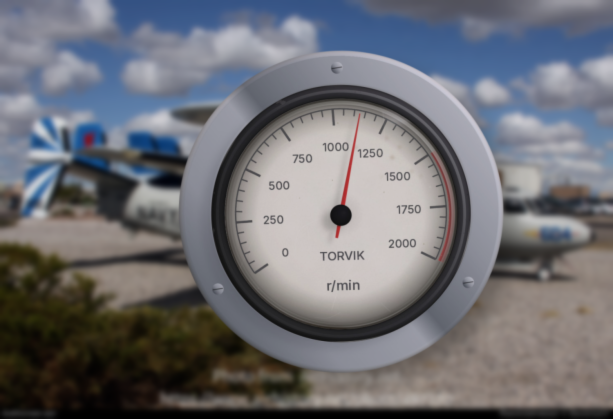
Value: value=1125 unit=rpm
